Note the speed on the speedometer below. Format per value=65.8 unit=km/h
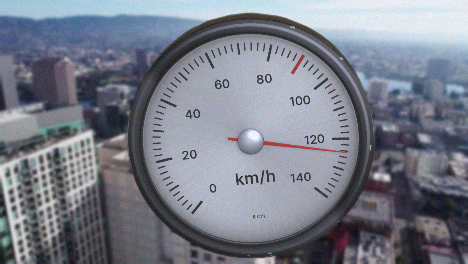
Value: value=124 unit=km/h
